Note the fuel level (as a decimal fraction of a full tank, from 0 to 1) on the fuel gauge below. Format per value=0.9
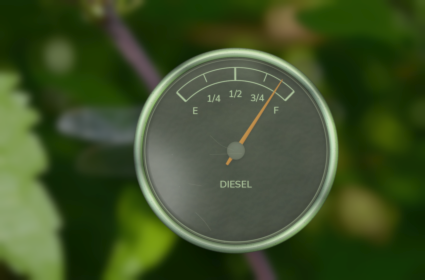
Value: value=0.875
